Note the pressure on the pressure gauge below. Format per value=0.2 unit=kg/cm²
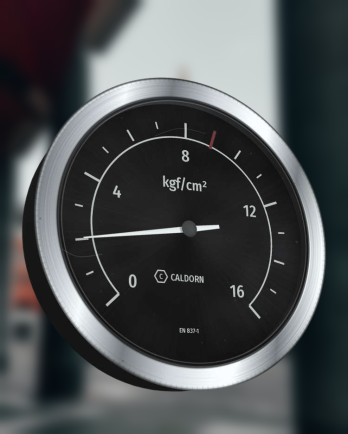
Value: value=2 unit=kg/cm²
